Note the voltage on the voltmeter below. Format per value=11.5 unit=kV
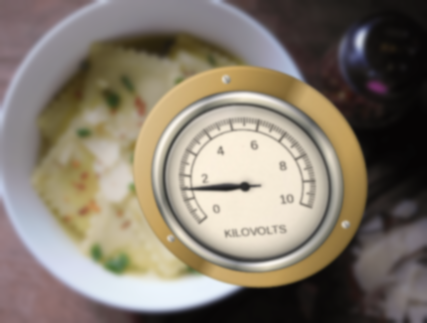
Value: value=1.5 unit=kV
